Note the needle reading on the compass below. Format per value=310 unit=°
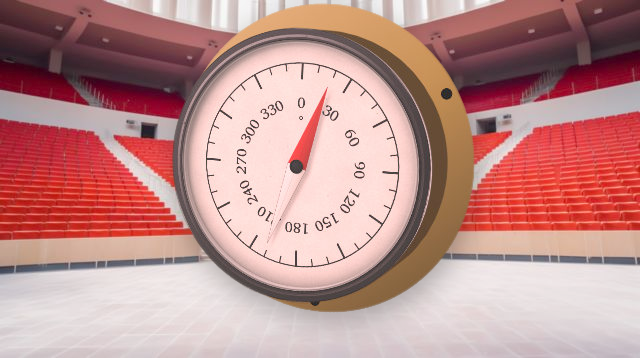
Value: value=20 unit=°
